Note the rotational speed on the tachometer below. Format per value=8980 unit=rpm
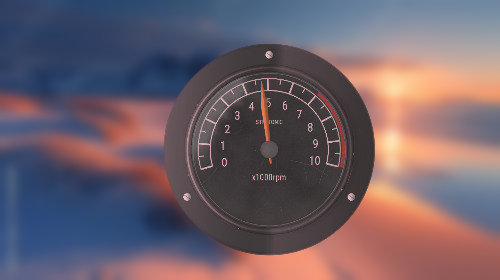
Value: value=4750 unit=rpm
